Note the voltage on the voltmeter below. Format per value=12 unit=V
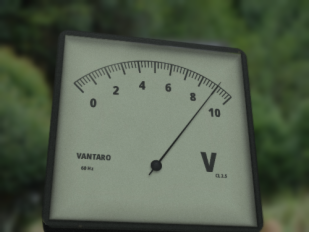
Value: value=9 unit=V
